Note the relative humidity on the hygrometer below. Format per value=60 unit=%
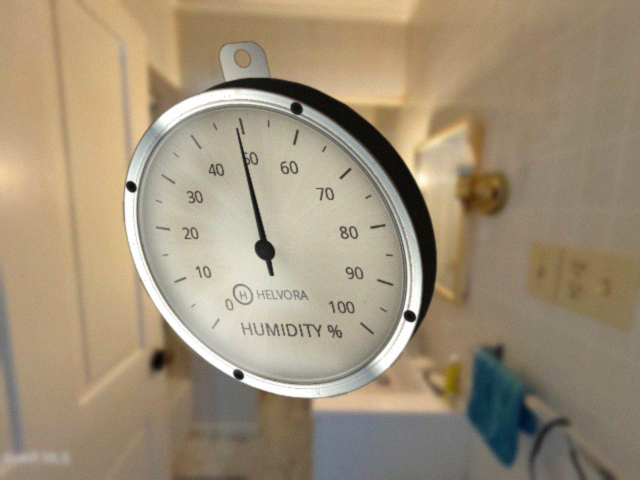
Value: value=50 unit=%
